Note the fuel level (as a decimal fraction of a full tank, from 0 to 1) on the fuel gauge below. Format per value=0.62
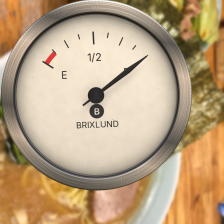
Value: value=1
